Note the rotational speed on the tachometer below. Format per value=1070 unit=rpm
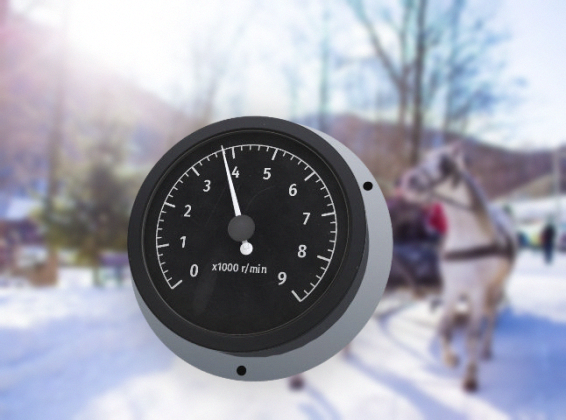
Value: value=3800 unit=rpm
